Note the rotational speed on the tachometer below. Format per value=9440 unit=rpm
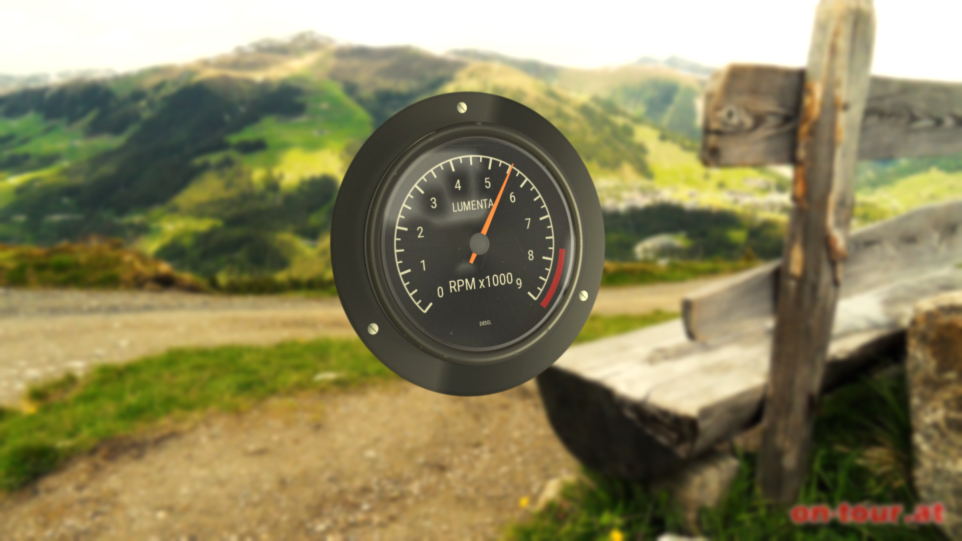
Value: value=5500 unit=rpm
